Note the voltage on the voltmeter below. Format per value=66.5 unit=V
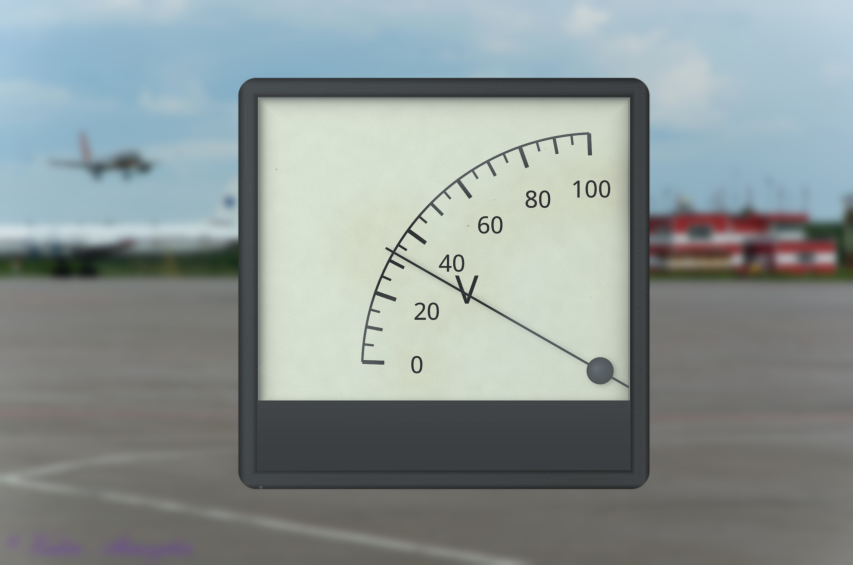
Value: value=32.5 unit=V
